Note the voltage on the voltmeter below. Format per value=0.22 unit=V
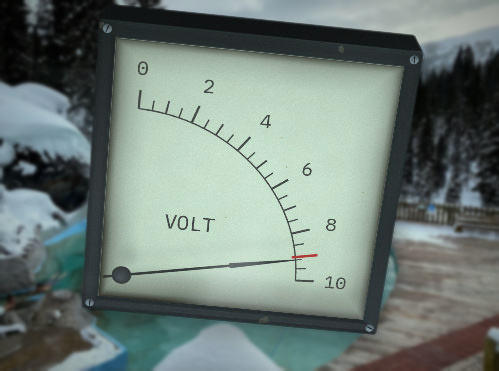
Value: value=9 unit=V
